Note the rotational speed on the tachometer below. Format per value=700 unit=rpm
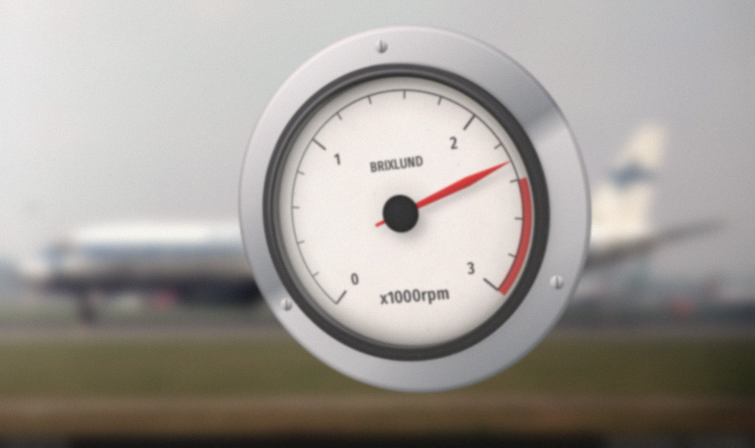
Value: value=2300 unit=rpm
